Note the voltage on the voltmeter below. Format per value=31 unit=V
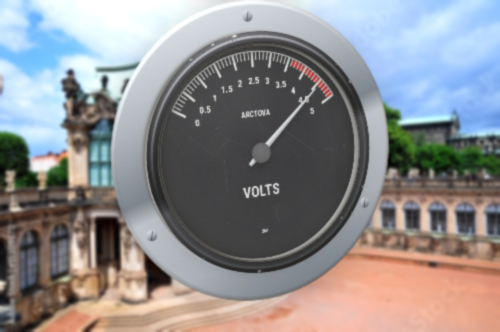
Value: value=4.5 unit=V
